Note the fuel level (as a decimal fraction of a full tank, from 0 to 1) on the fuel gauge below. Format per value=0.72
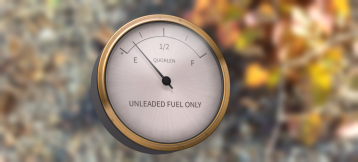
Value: value=0.125
